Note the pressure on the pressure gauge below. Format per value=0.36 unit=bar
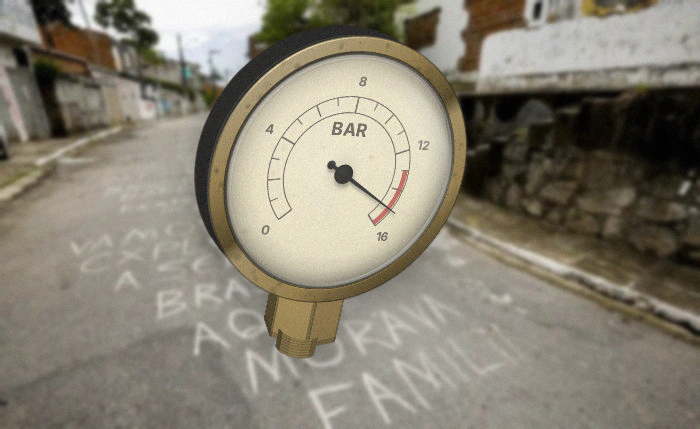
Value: value=15 unit=bar
